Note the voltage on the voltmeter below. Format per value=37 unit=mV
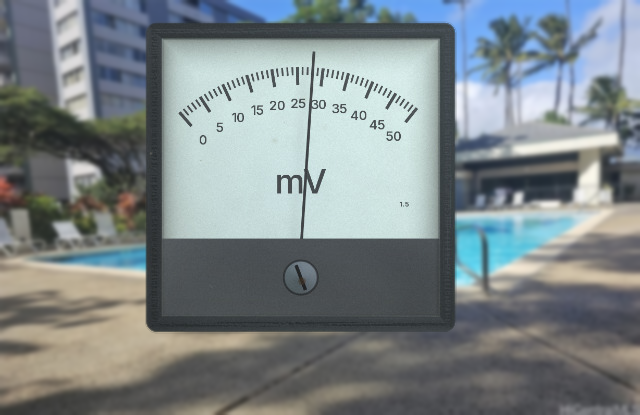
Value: value=28 unit=mV
